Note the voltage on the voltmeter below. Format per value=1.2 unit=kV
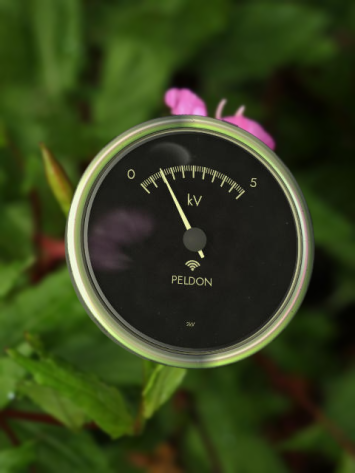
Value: value=1 unit=kV
